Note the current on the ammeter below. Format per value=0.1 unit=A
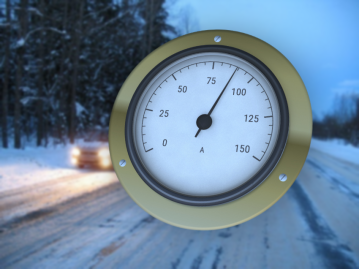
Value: value=90 unit=A
